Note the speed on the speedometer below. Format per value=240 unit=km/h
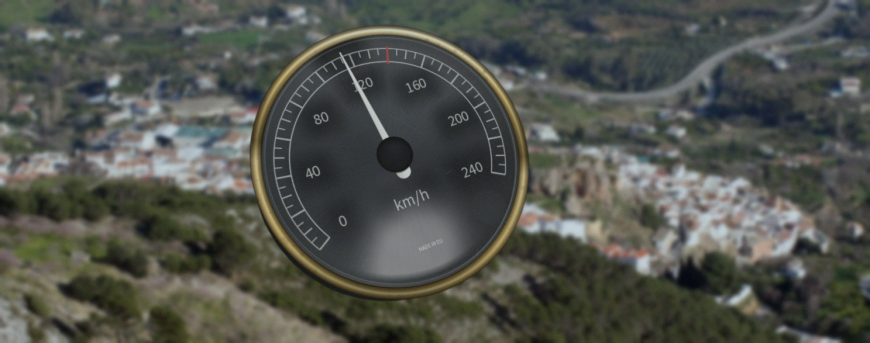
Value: value=115 unit=km/h
